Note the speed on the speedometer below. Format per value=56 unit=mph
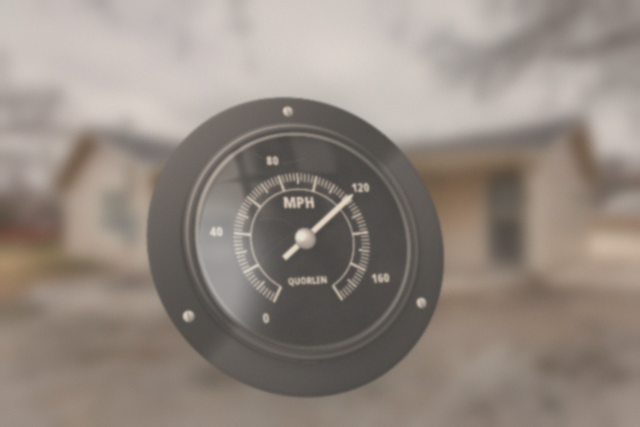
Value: value=120 unit=mph
